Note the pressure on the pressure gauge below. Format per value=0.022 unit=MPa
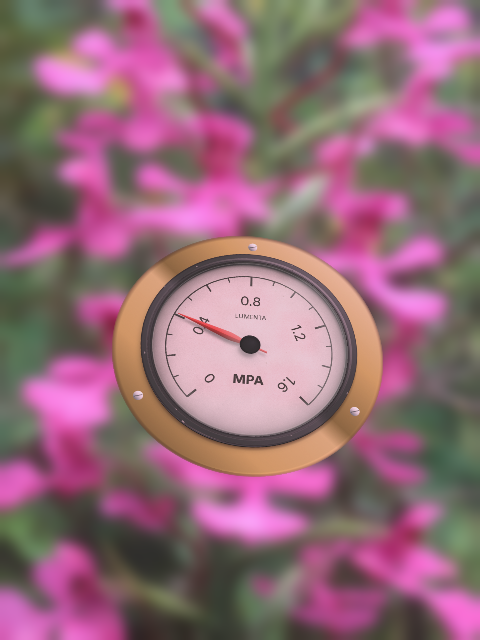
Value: value=0.4 unit=MPa
